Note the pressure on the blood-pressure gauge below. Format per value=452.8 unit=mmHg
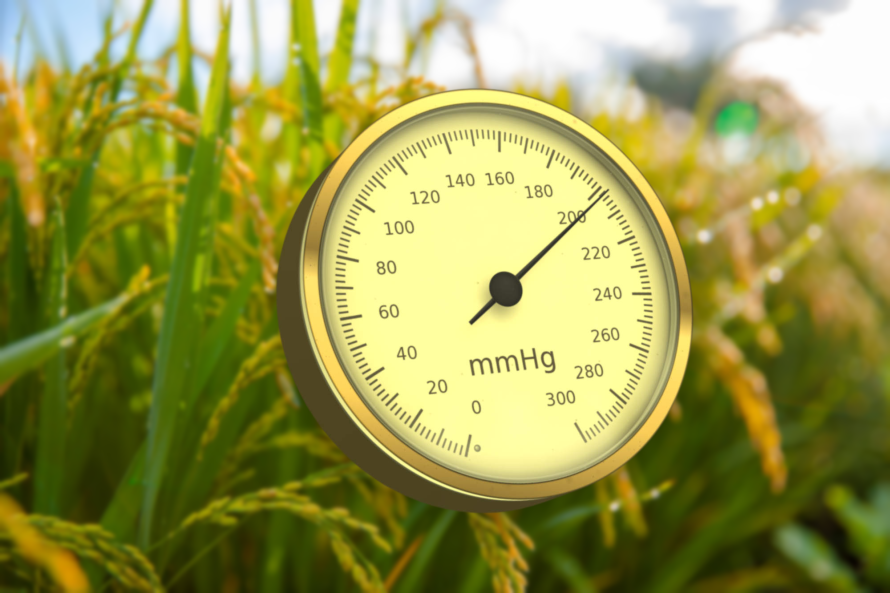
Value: value=202 unit=mmHg
